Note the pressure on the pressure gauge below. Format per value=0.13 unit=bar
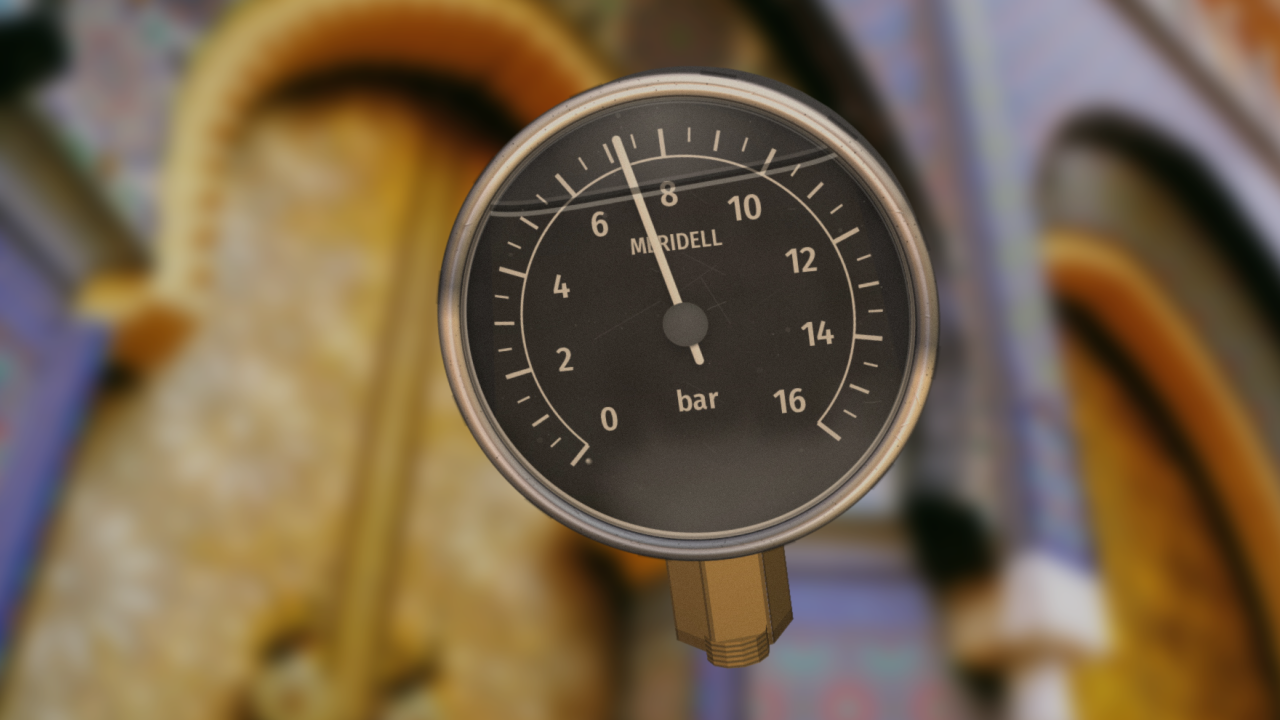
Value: value=7.25 unit=bar
